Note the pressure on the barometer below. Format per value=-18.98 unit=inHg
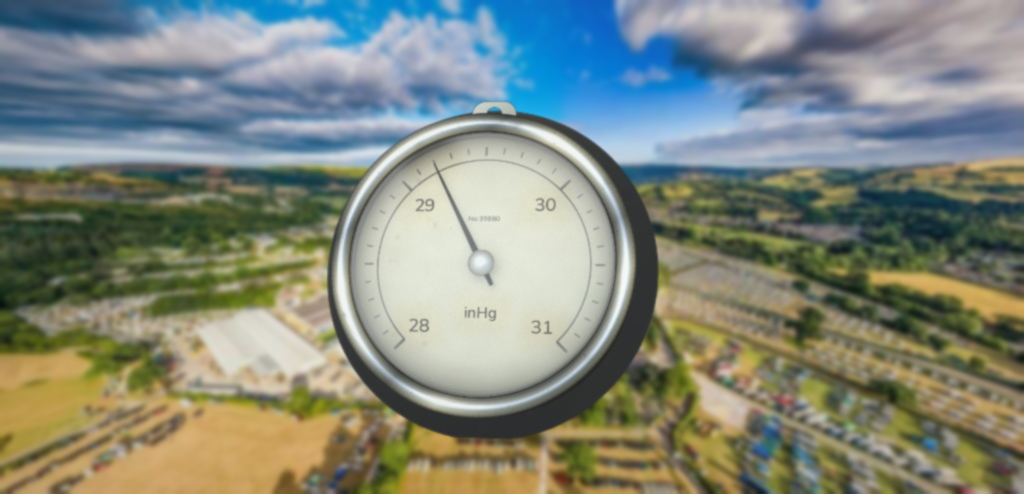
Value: value=29.2 unit=inHg
